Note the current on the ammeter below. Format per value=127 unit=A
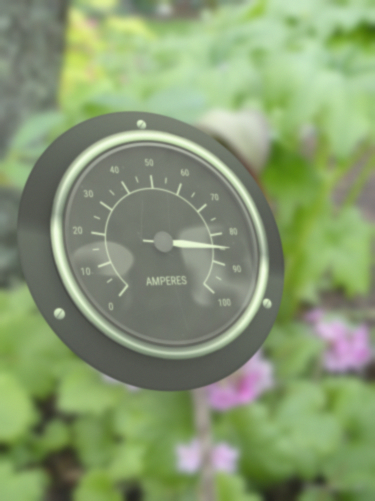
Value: value=85 unit=A
